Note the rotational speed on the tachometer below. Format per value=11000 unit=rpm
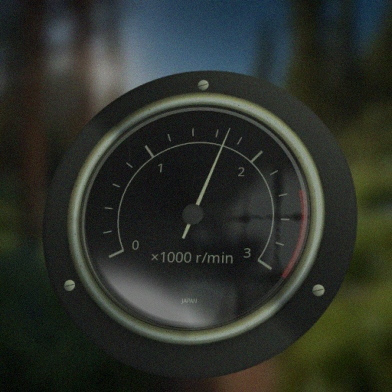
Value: value=1700 unit=rpm
